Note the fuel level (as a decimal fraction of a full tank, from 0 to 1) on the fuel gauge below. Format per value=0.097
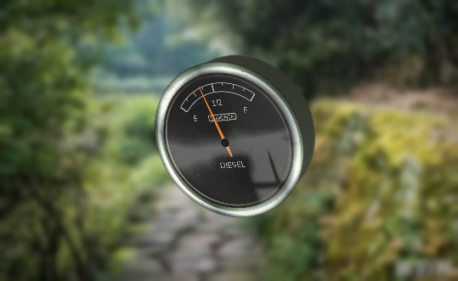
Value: value=0.375
